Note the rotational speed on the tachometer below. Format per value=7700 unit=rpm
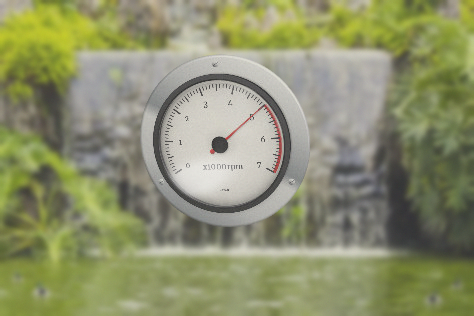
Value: value=5000 unit=rpm
